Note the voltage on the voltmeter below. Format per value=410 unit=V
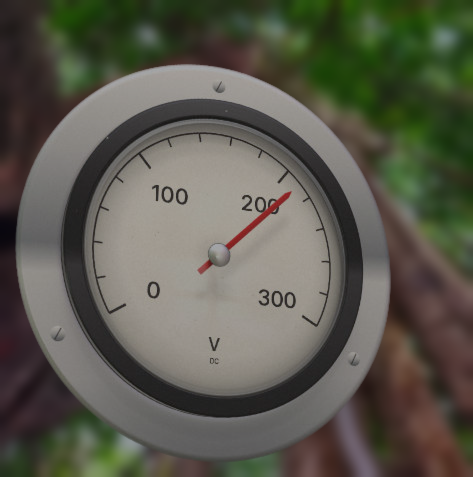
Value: value=210 unit=V
